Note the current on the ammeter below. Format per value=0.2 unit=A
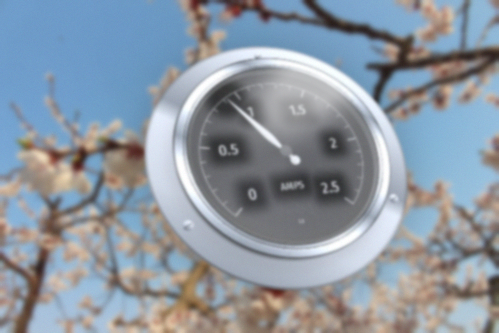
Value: value=0.9 unit=A
